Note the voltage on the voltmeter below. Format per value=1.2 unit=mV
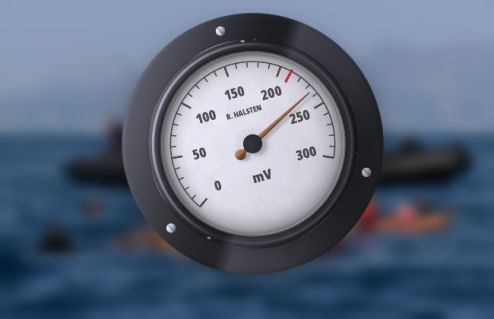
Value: value=235 unit=mV
